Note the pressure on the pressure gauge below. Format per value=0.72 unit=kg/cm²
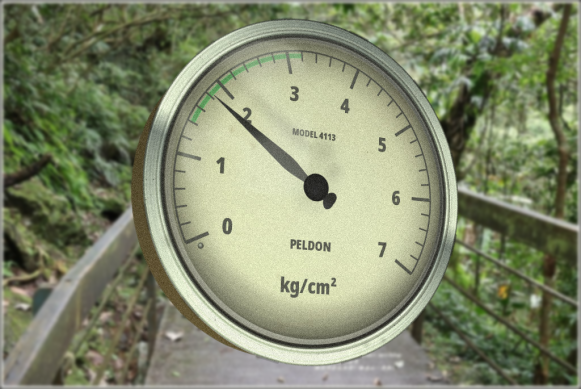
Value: value=1.8 unit=kg/cm²
